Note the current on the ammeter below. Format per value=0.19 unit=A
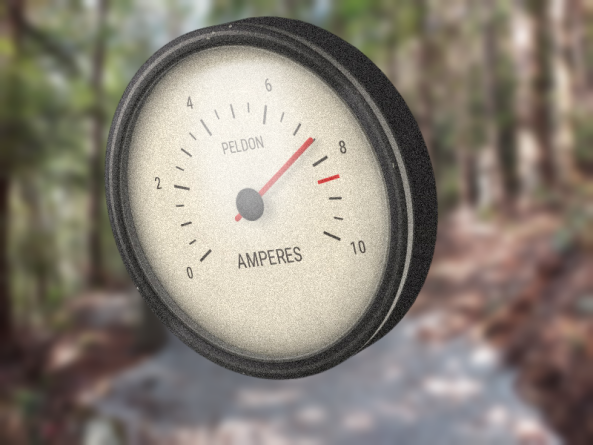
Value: value=7.5 unit=A
